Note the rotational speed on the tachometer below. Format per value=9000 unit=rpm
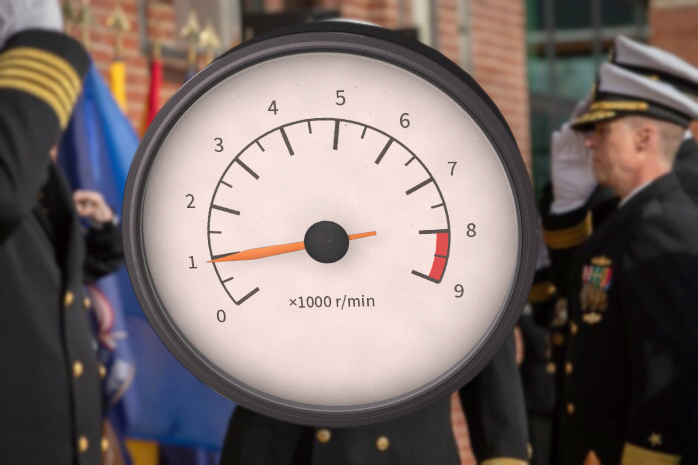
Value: value=1000 unit=rpm
